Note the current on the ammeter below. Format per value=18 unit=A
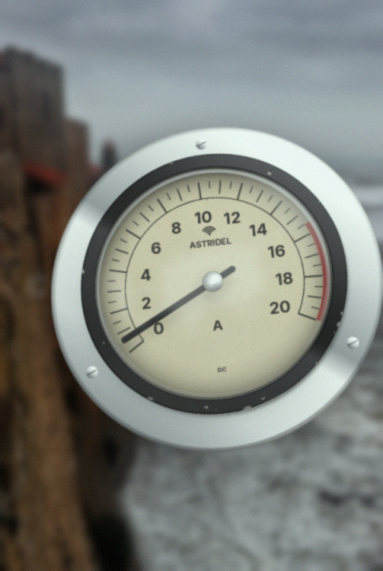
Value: value=0.5 unit=A
